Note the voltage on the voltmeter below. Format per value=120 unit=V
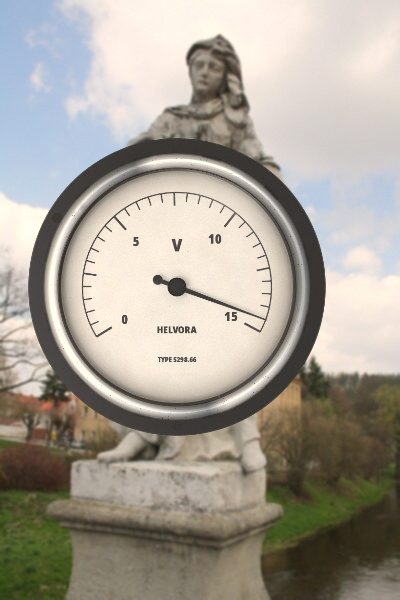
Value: value=14.5 unit=V
